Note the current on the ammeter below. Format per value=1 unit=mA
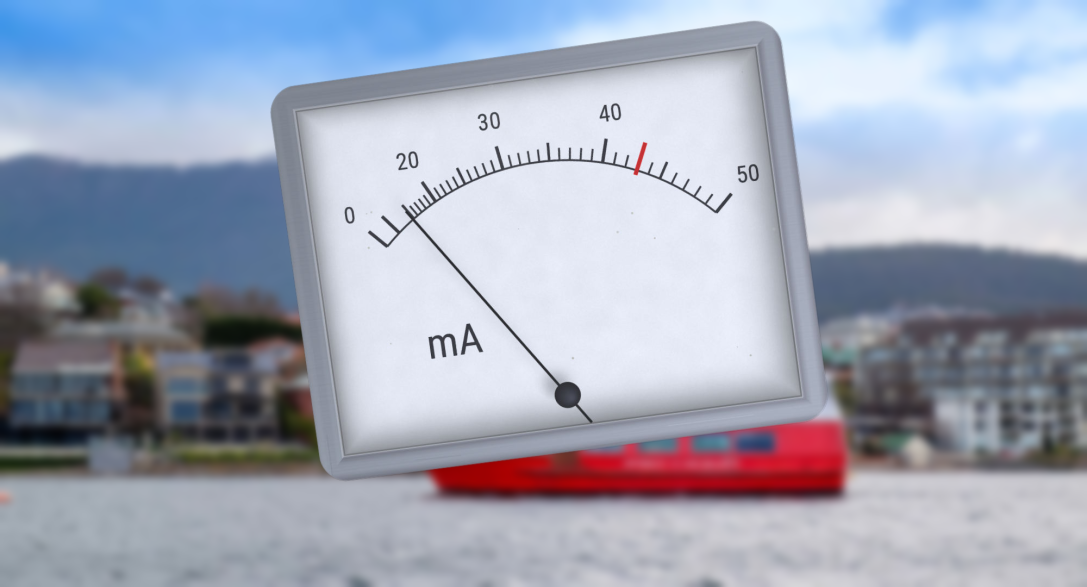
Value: value=15 unit=mA
